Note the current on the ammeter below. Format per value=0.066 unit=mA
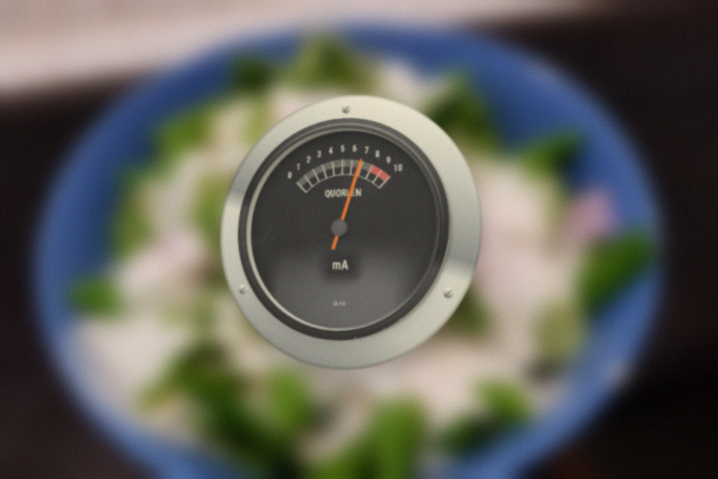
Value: value=7 unit=mA
